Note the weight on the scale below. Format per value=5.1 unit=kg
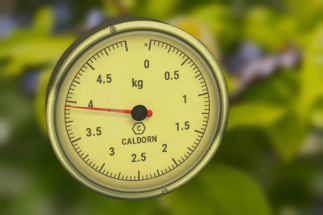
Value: value=3.95 unit=kg
